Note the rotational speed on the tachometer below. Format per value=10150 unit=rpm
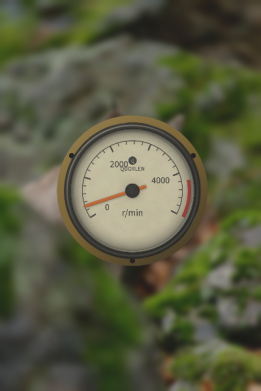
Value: value=300 unit=rpm
